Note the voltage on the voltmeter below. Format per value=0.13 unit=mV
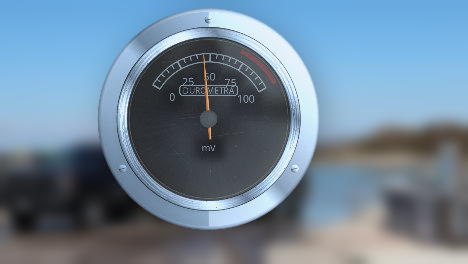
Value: value=45 unit=mV
